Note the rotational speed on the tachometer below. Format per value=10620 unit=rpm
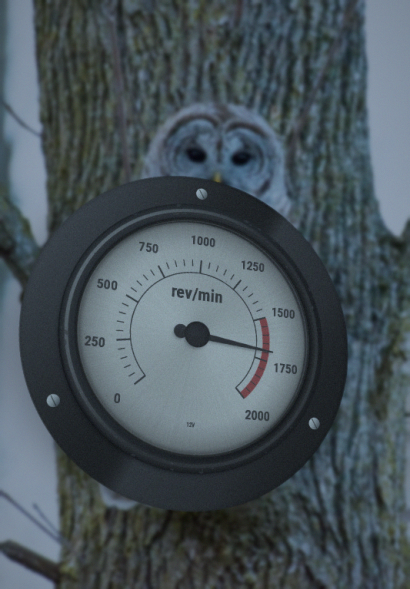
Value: value=1700 unit=rpm
